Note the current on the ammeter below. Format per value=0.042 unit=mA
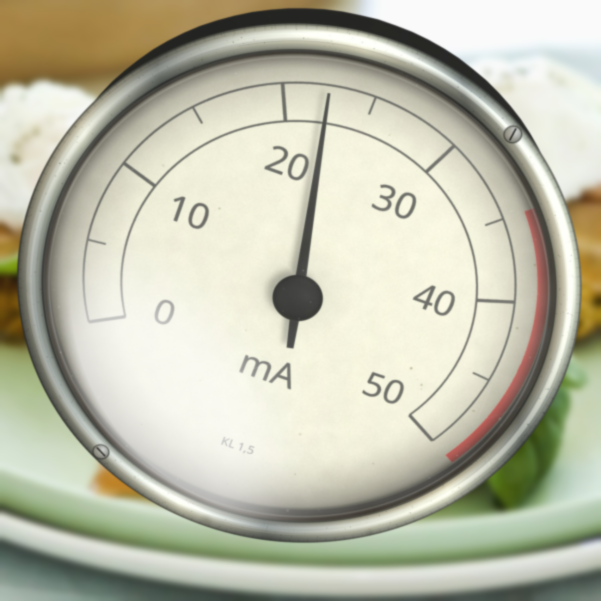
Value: value=22.5 unit=mA
